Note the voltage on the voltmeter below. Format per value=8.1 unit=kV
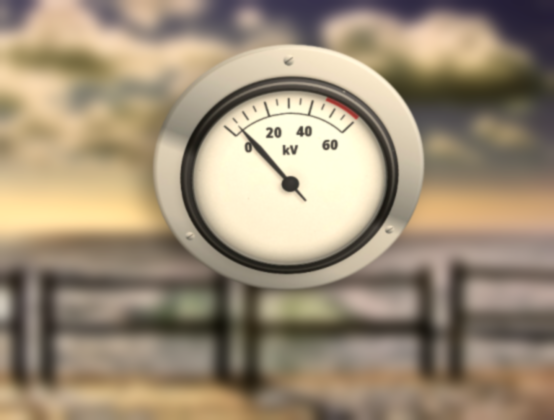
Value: value=5 unit=kV
